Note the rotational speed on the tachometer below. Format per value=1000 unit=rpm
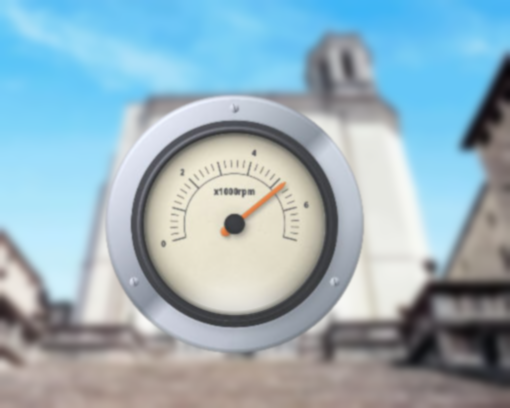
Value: value=5200 unit=rpm
